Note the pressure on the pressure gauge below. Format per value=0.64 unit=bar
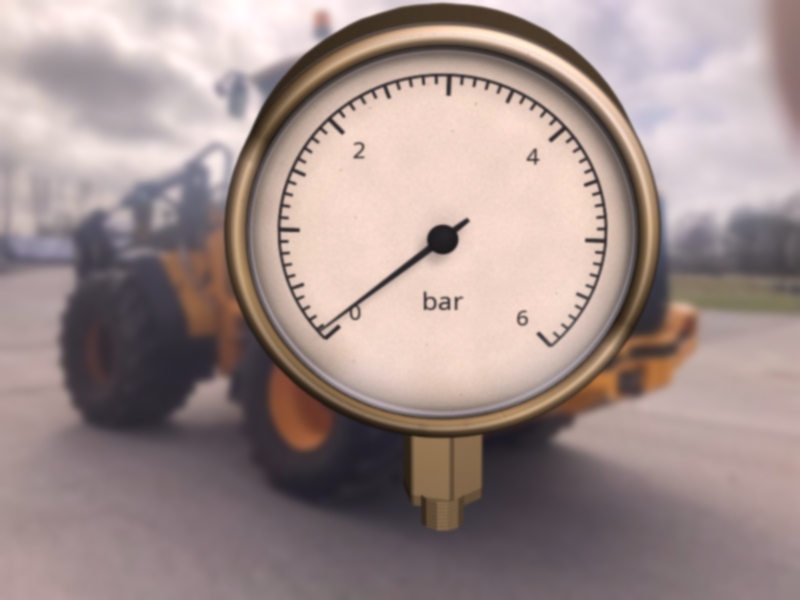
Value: value=0.1 unit=bar
